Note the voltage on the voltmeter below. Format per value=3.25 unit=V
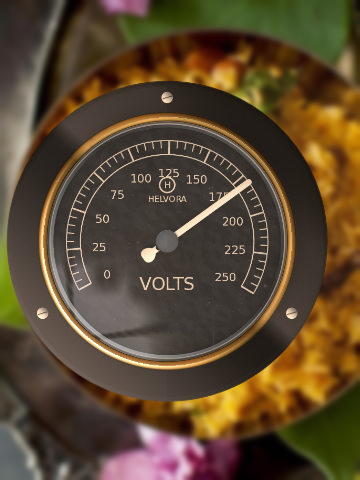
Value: value=180 unit=V
